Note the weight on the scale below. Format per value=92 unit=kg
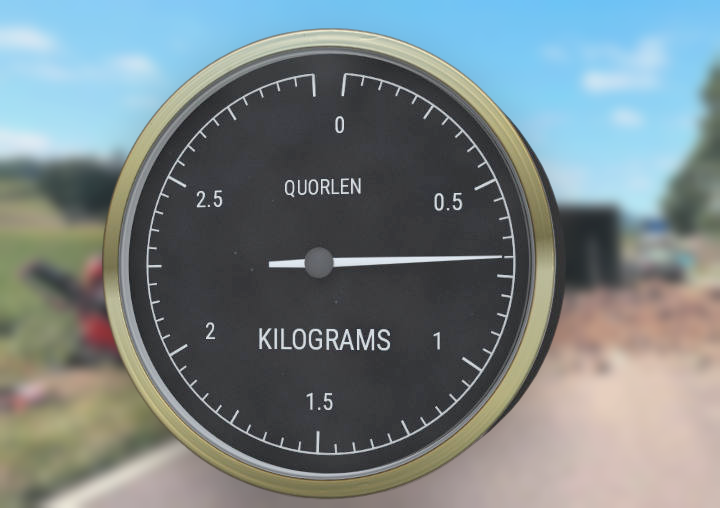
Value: value=0.7 unit=kg
